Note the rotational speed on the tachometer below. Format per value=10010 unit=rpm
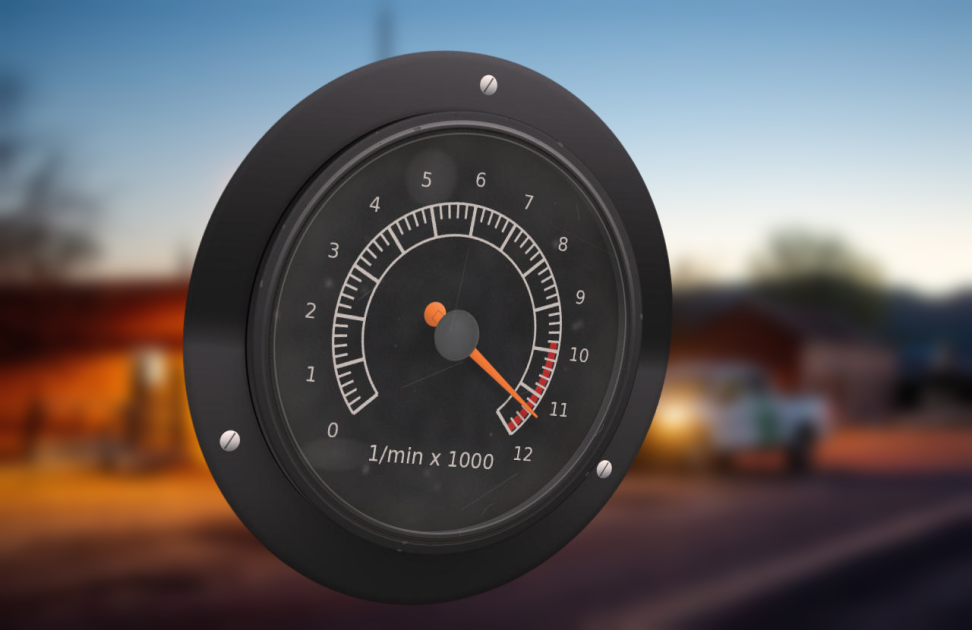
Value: value=11400 unit=rpm
